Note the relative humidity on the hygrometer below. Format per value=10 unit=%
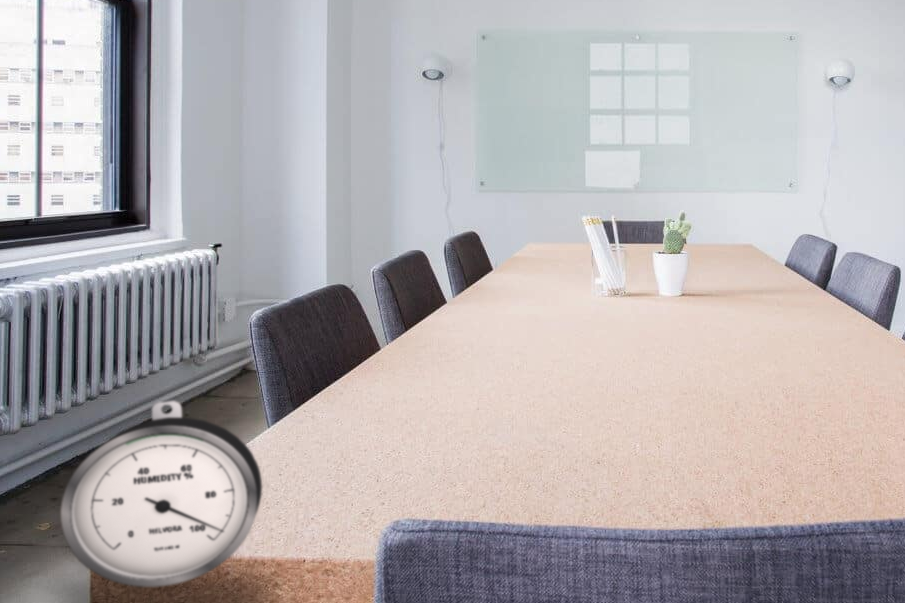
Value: value=95 unit=%
